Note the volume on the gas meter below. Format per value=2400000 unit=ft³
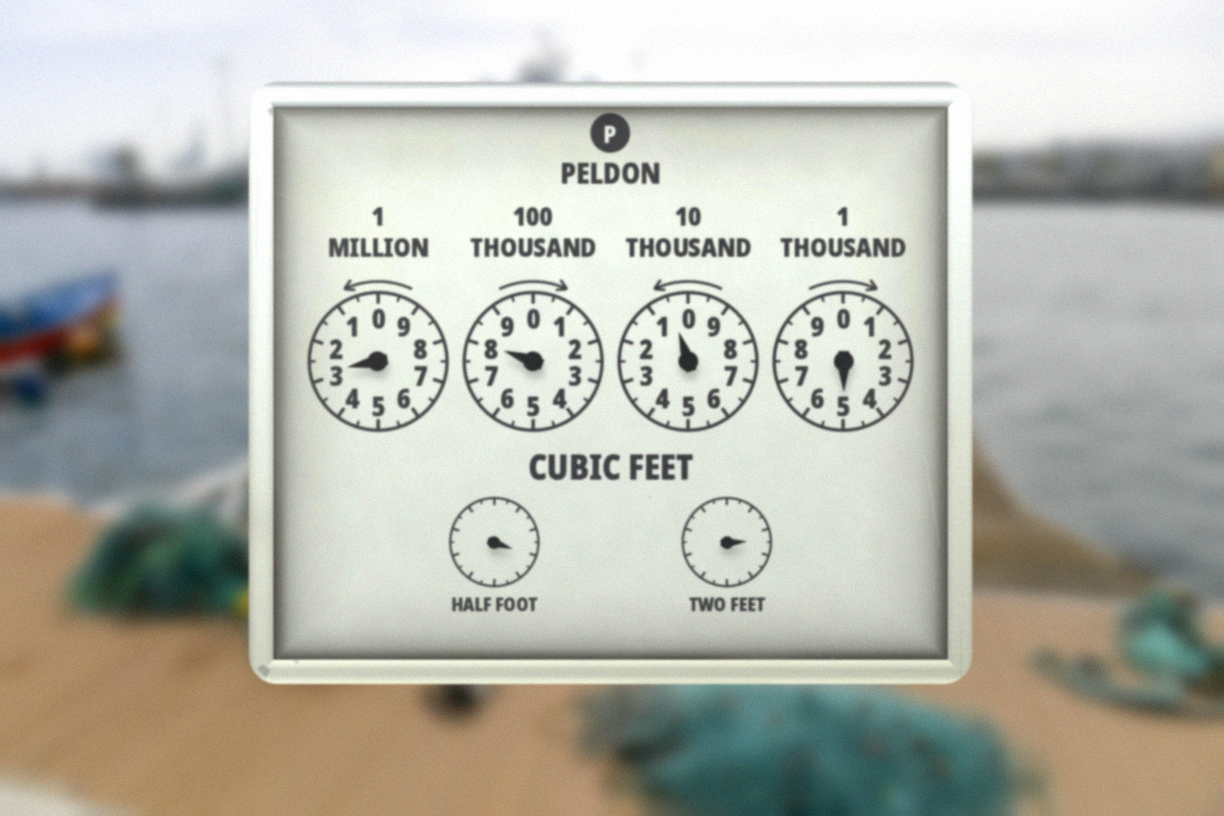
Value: value=280500 unit=ft³
